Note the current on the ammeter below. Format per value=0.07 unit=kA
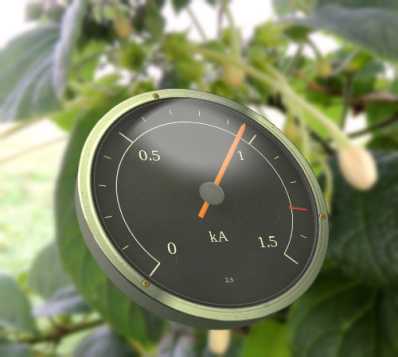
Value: value=0.95 unit=kA
